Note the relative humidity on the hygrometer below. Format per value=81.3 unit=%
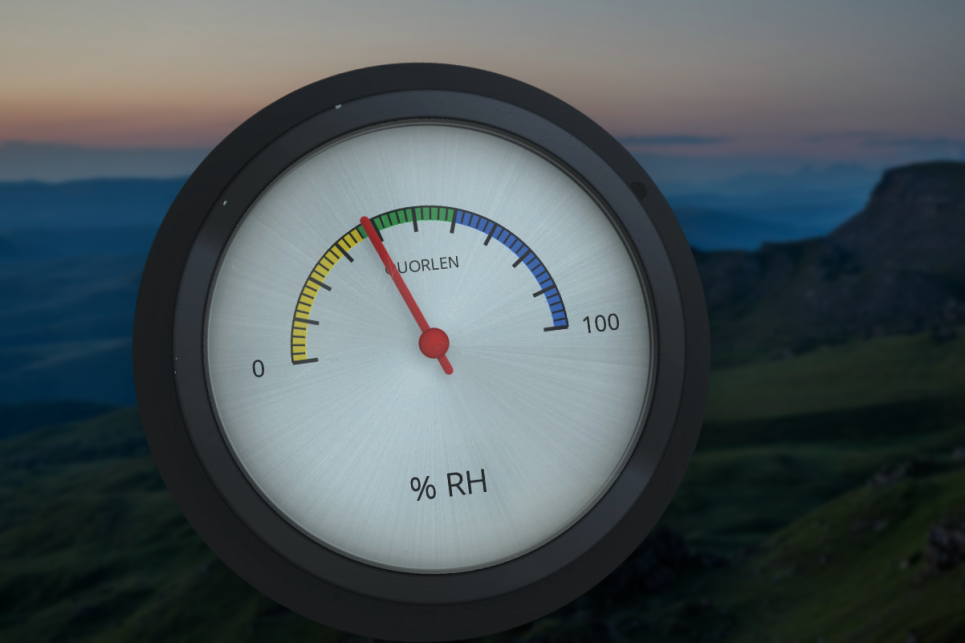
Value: value=38 unit=%
